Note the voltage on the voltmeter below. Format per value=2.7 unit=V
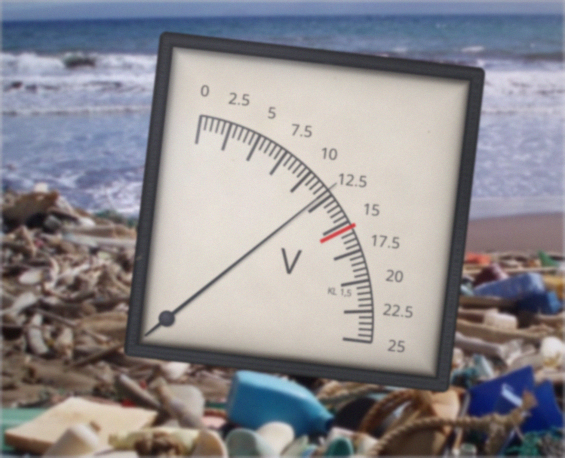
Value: value=12 unit=V
